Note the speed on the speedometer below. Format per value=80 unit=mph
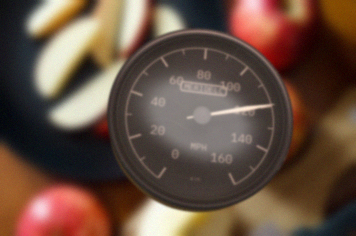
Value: value=120 unit=mph
